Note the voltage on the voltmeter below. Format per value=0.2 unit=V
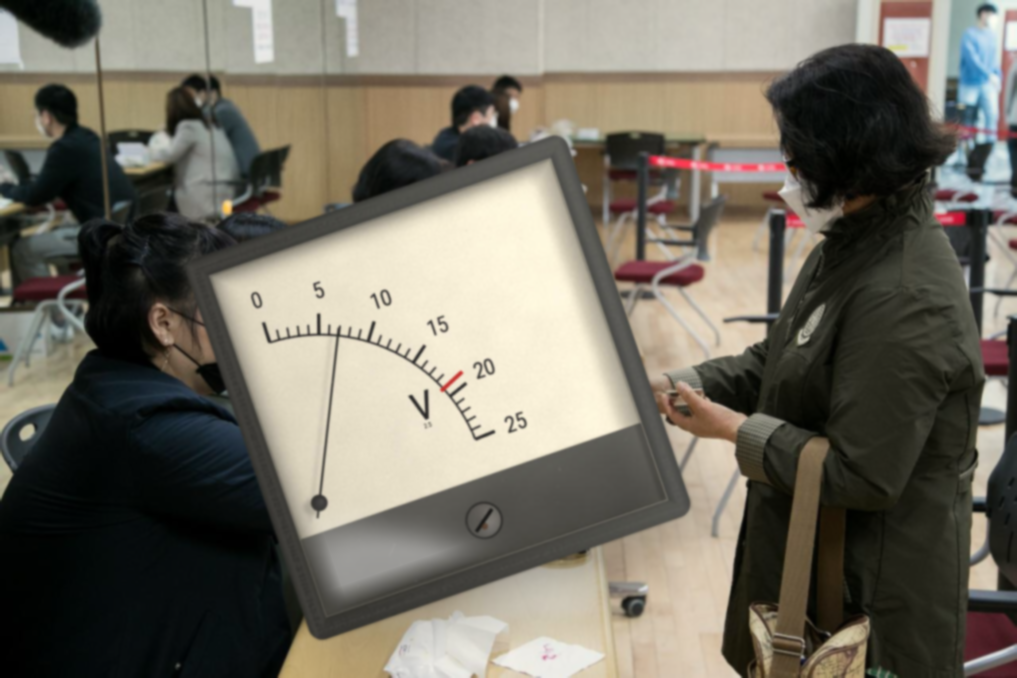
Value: value=7 unit=V
